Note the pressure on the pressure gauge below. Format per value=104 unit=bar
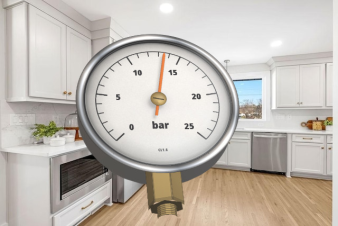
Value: value=13.5 unit=bar
